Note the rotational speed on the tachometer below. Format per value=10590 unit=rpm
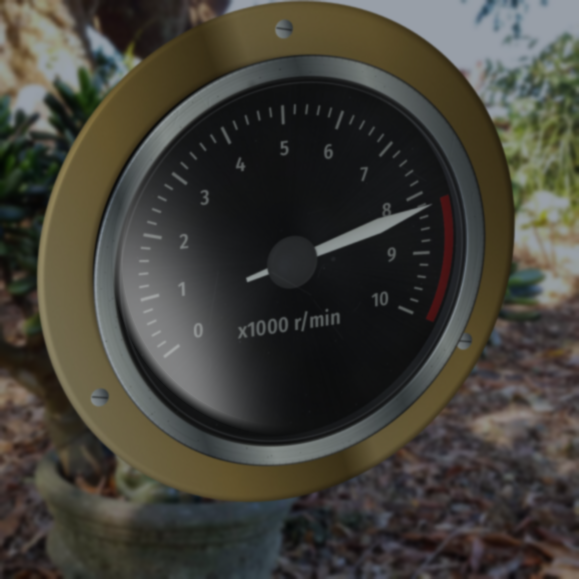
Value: value=8200 unit=rpm
